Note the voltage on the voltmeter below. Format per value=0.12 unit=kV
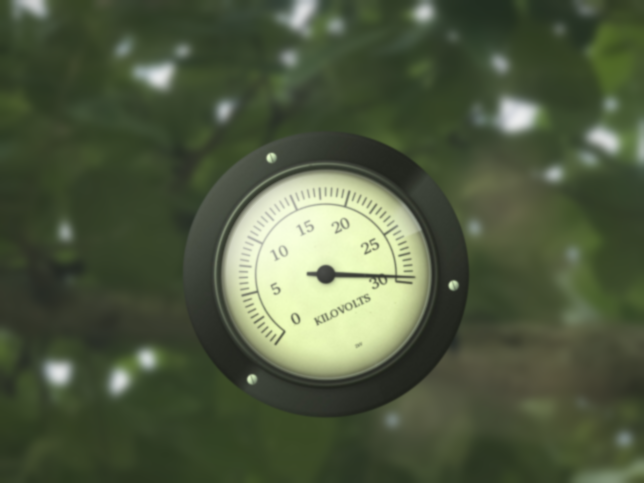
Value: value=29.5 unit=kV
